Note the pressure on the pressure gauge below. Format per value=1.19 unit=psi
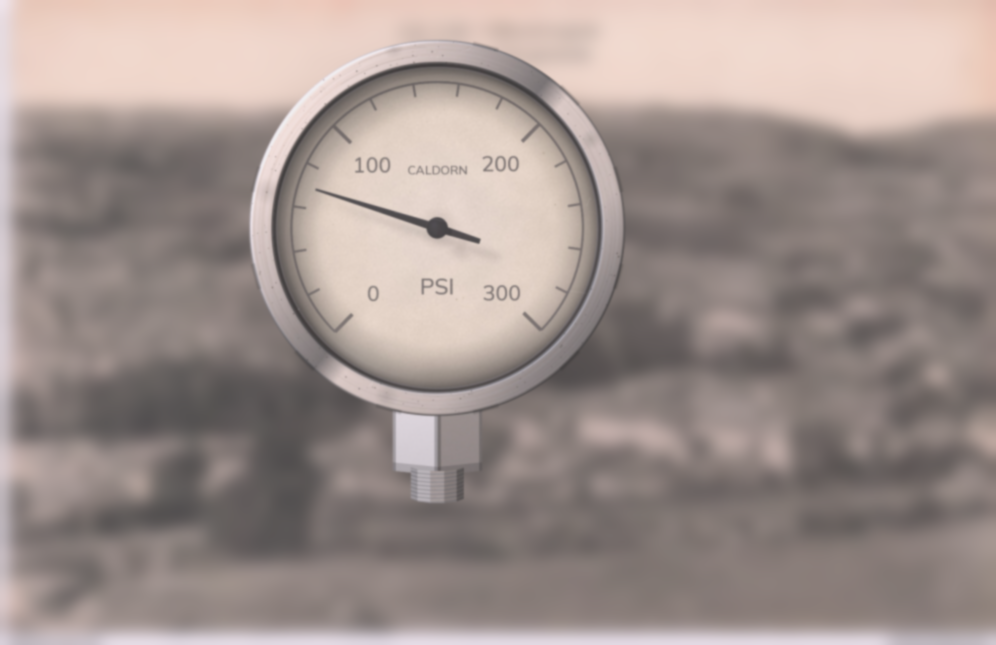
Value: value=70 unit=psi
